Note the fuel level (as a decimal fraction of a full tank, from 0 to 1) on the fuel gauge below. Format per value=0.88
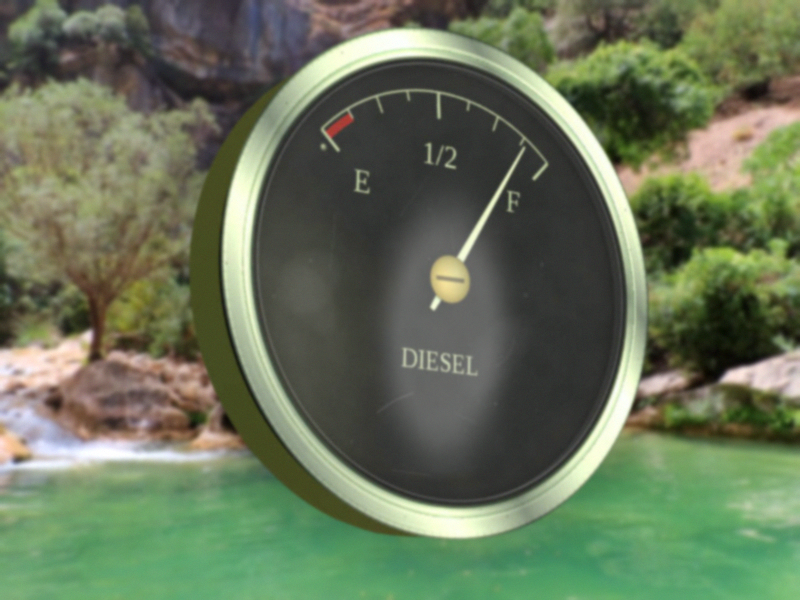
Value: value=0.875
